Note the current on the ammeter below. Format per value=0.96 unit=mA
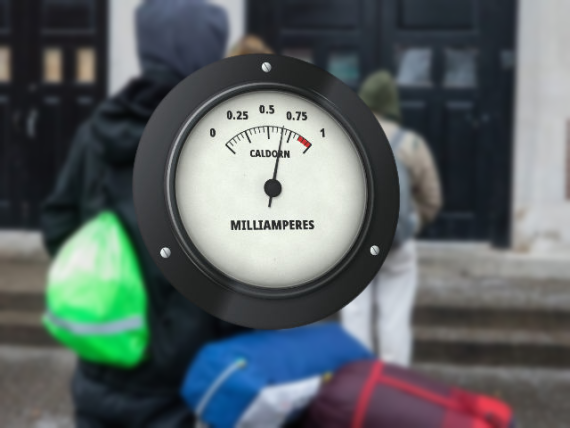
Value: value=0.65 unit=mA
